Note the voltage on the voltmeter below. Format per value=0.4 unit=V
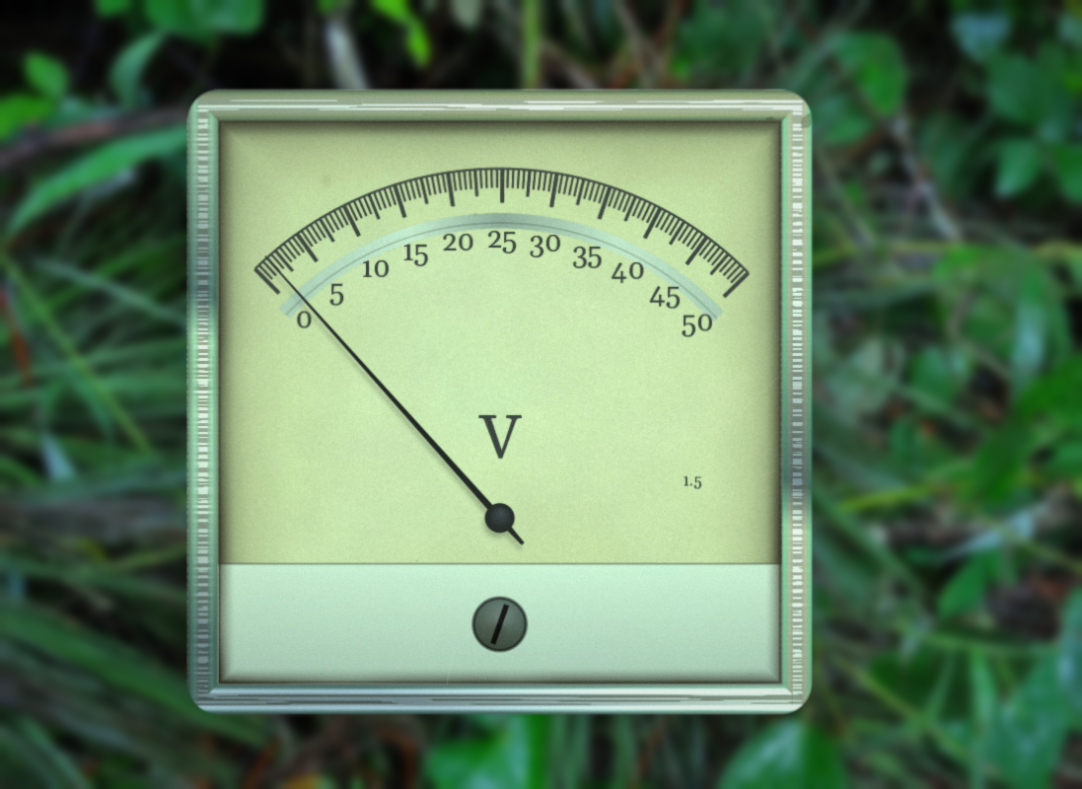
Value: value=1.5 unit=V
